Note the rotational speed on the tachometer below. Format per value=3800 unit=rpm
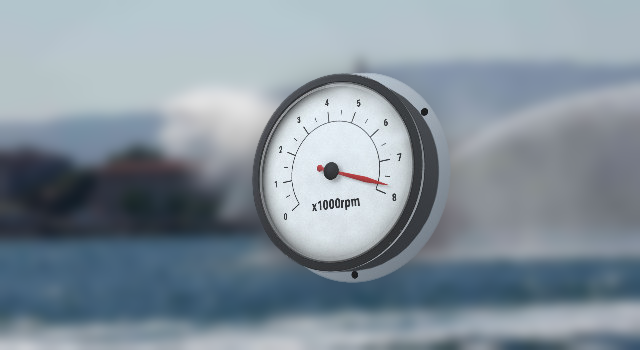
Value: value=7750 unit=rpm
